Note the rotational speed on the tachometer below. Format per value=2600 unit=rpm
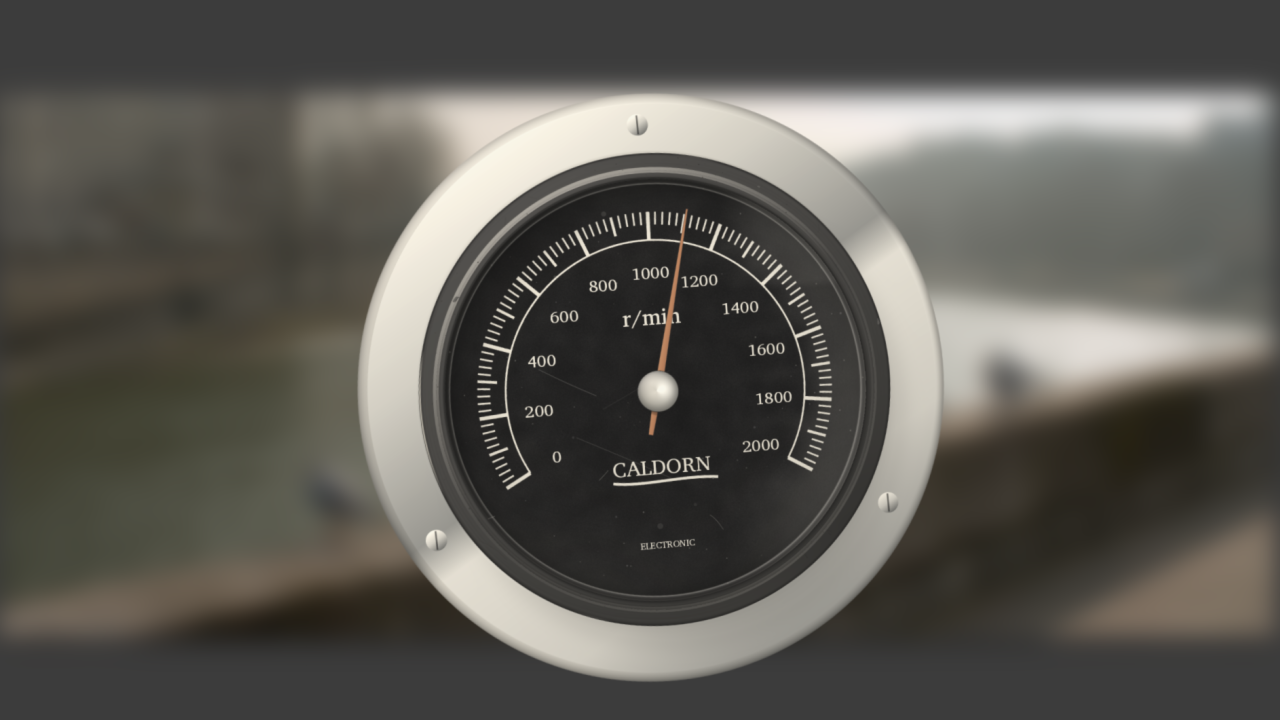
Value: value=1100 unit=rpm
